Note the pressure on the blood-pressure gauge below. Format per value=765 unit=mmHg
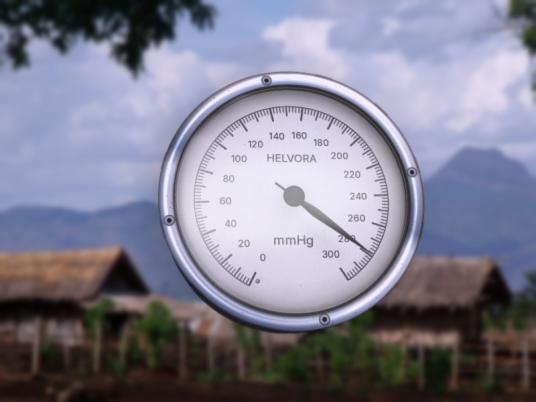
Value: value=280 unit=mmHg
